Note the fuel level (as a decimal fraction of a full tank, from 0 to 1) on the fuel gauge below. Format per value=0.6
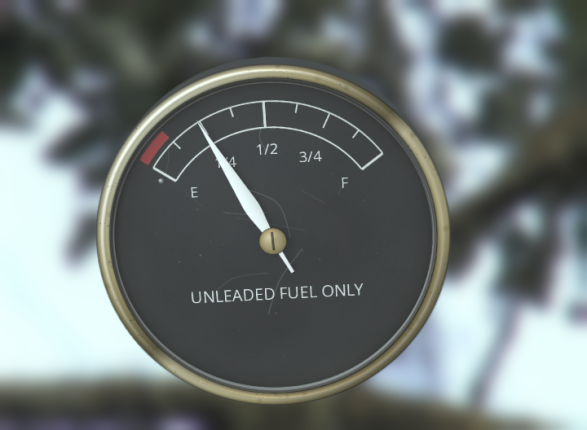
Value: value=0.25
